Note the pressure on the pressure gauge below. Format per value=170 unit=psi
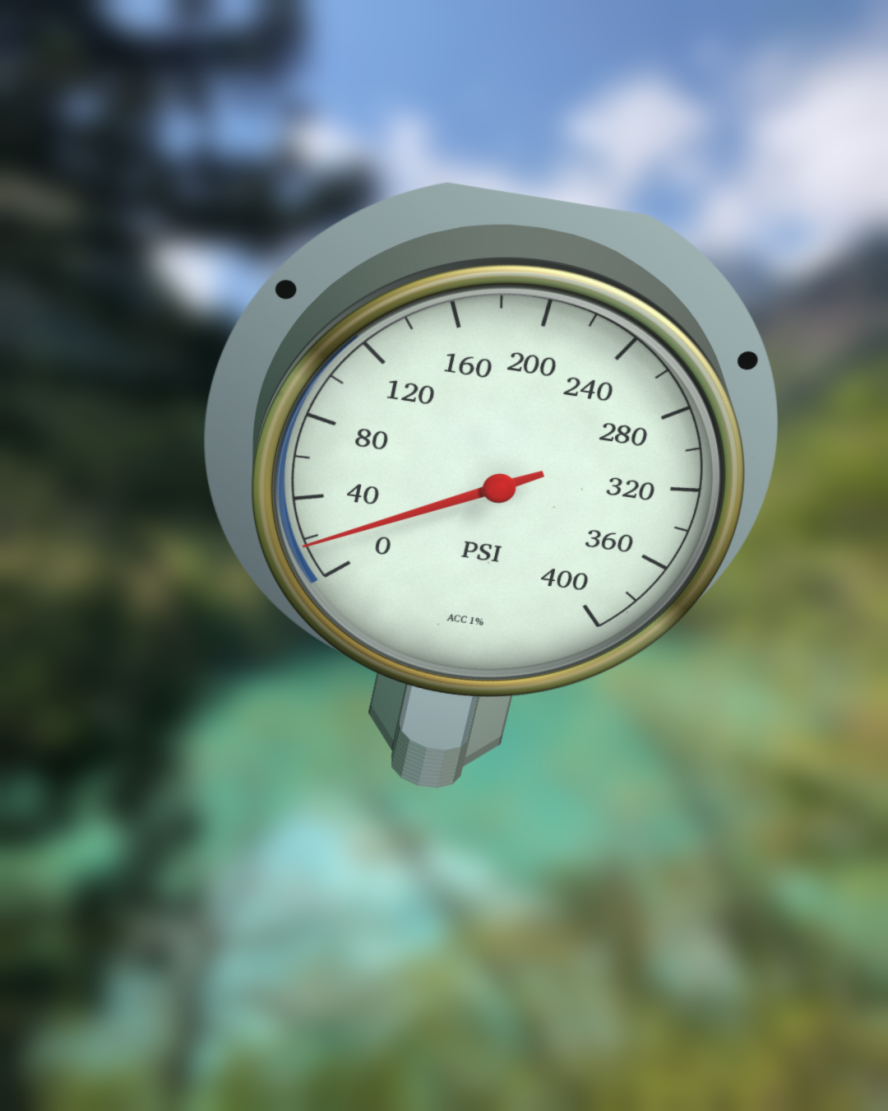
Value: value=20 unit=psi
